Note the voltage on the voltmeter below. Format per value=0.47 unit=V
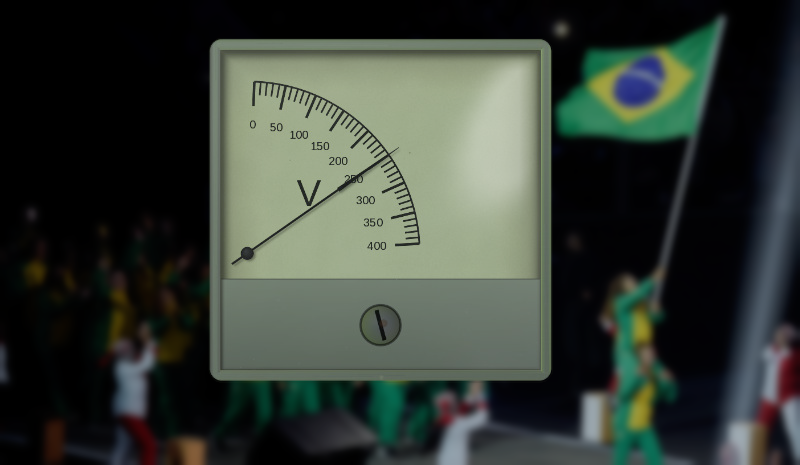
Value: value=250 unit=V
